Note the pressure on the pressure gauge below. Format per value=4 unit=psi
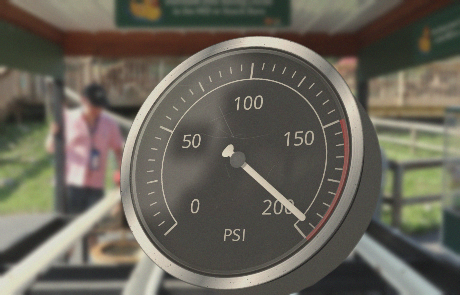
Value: value=195 unit=psi
